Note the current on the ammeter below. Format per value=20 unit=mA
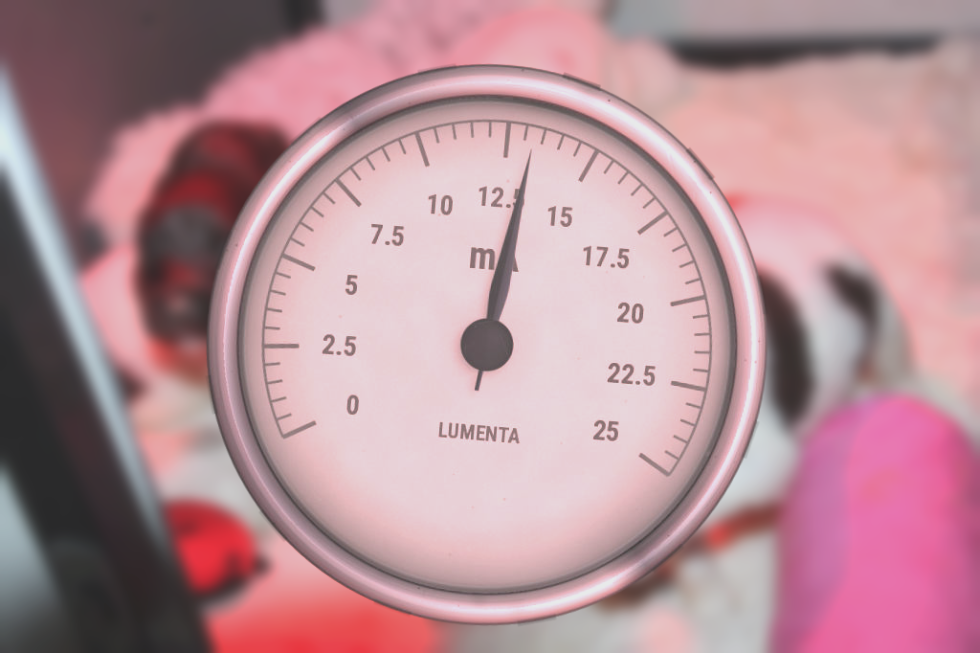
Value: value=13.25 unit=mA
